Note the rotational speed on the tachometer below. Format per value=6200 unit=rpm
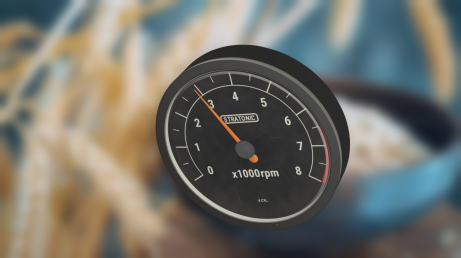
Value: value=3000 unit=rpm
